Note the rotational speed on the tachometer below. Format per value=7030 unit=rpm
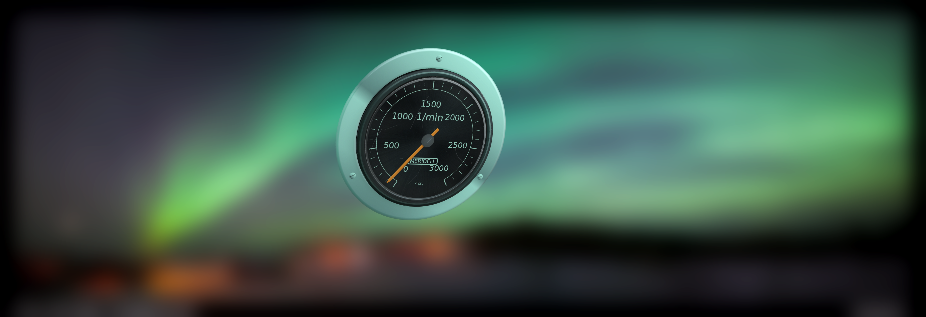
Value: value=100 unit=rpm
